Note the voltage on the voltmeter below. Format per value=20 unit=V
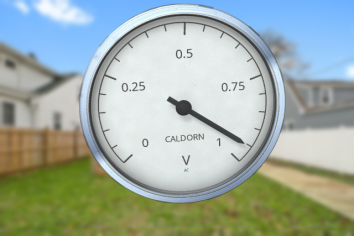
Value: value=0.95 unit=V
